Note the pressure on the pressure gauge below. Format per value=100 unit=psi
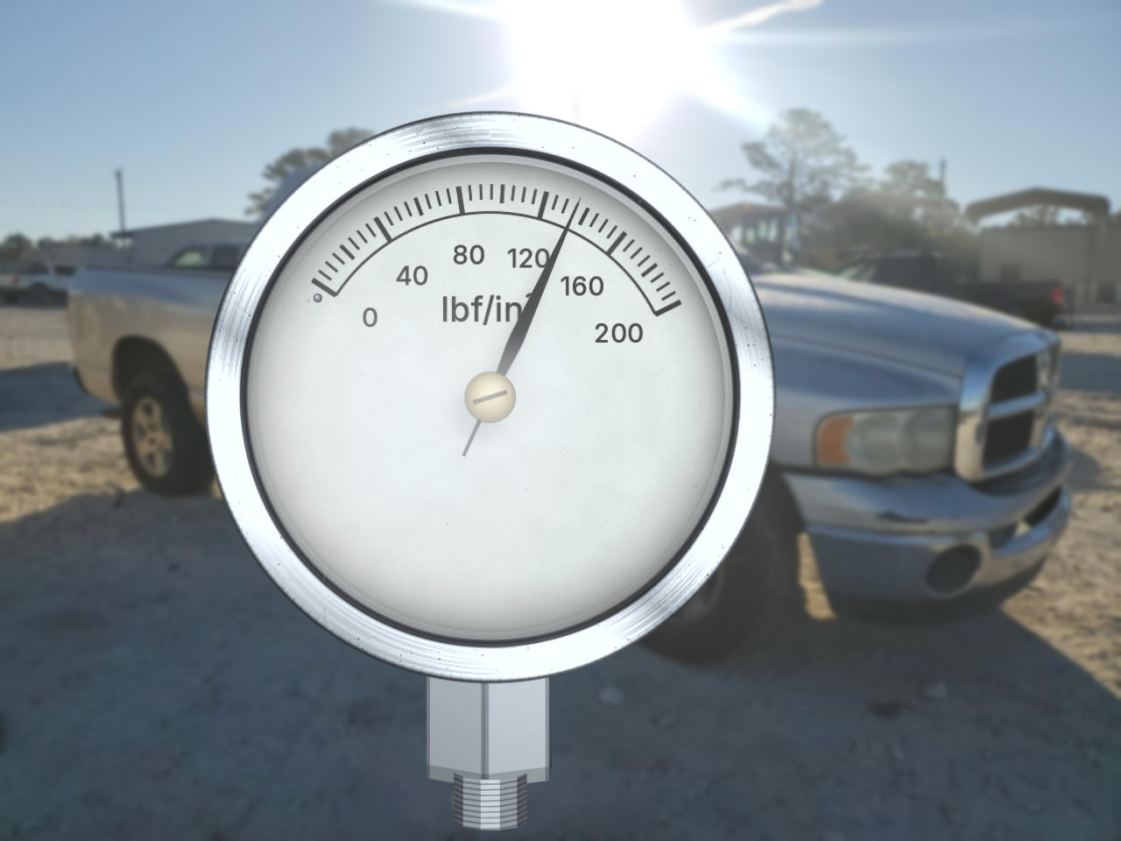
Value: value=135 unit=psi
